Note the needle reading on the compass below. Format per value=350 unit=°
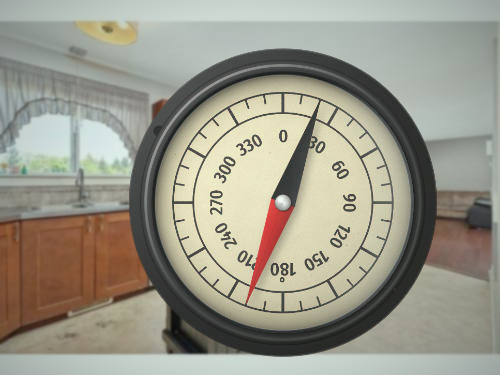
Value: value=200 unit=°
